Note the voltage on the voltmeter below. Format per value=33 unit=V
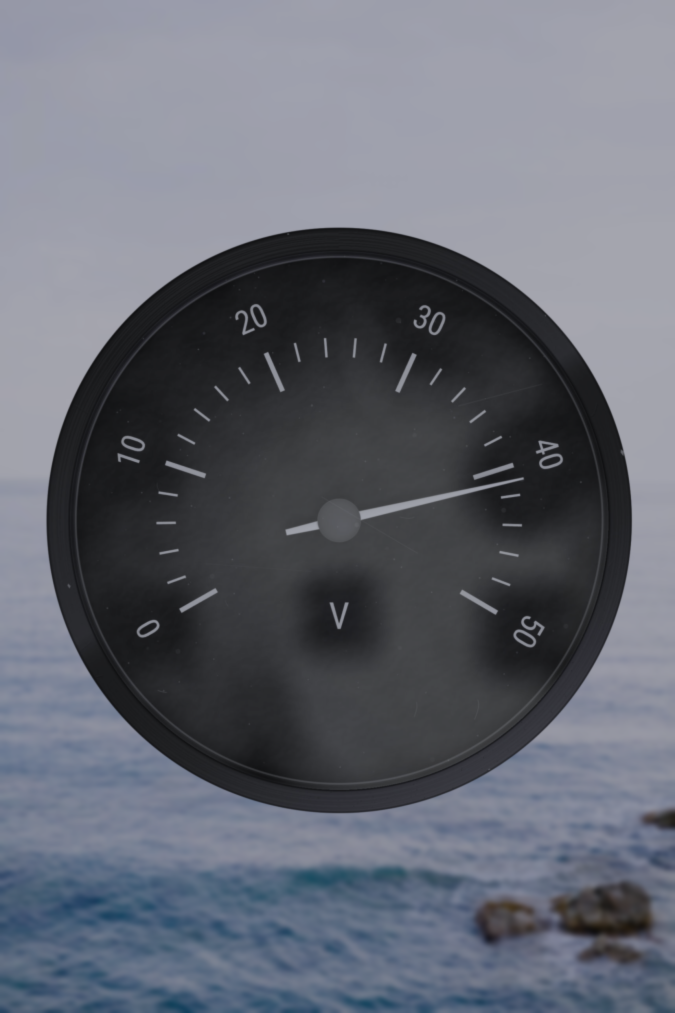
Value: value=41 unit=V
